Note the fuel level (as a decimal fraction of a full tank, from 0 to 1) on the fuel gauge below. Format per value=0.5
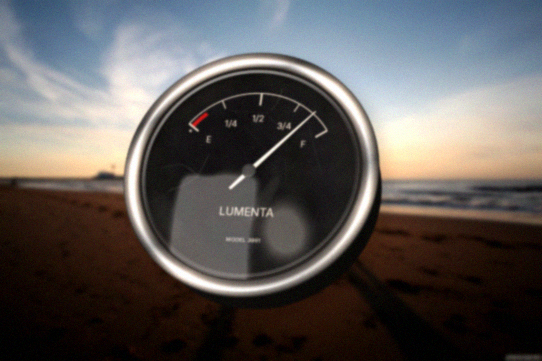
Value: value=0.875
